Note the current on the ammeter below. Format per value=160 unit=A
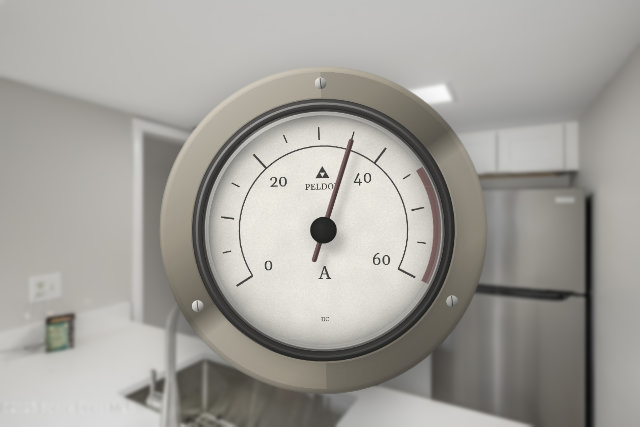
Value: value=35 unit=A
